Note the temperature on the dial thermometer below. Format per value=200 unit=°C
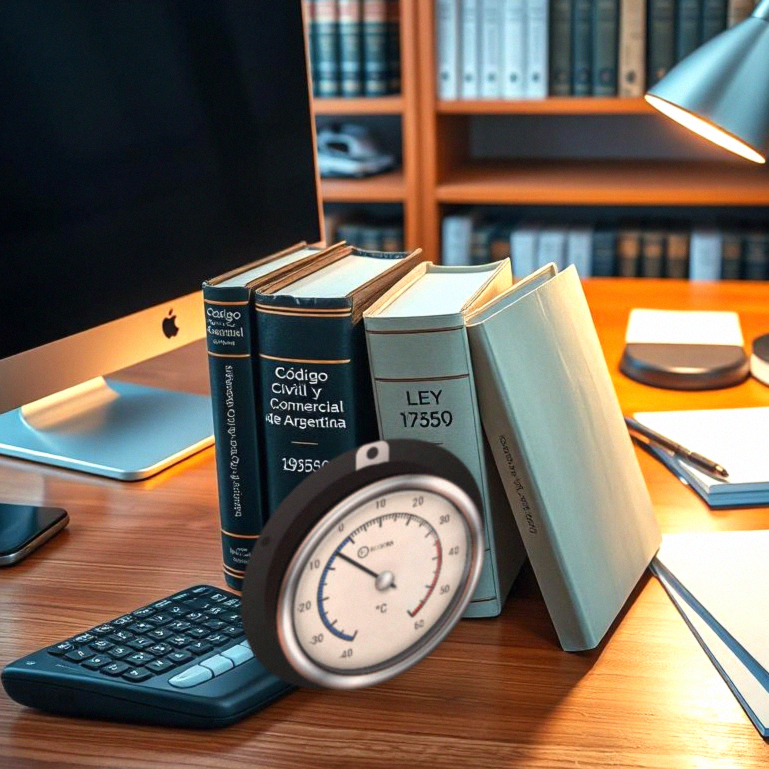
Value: value=-5 unit=°C
